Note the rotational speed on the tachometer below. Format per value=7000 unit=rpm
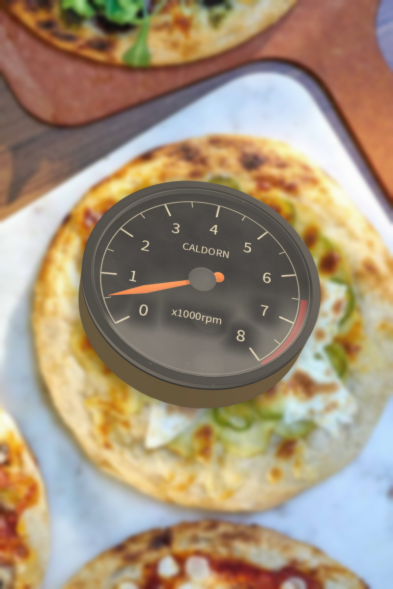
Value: value=500 unit=rpm
